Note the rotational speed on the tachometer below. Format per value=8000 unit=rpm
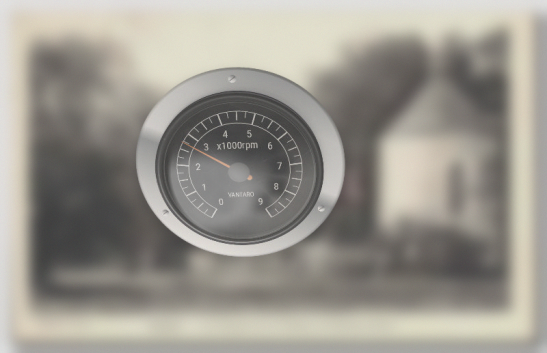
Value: value=2750 unit=rpm
